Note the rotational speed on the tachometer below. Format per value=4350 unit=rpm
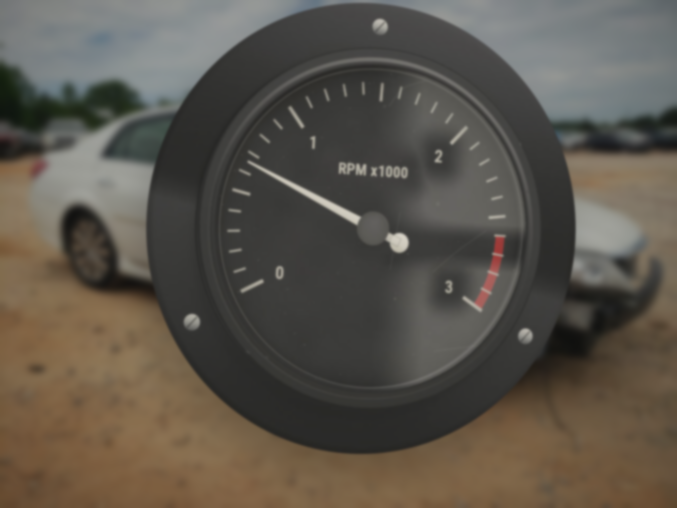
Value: value=650 unit=rpm
